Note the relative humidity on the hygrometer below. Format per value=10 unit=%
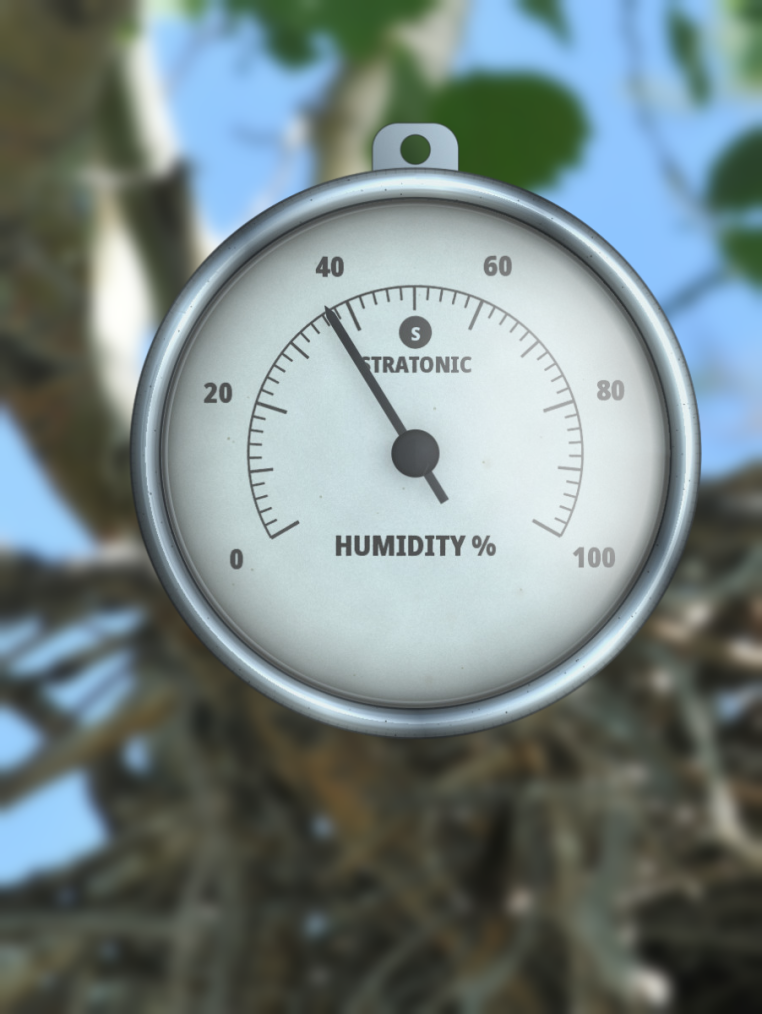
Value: value=37 unit=%
